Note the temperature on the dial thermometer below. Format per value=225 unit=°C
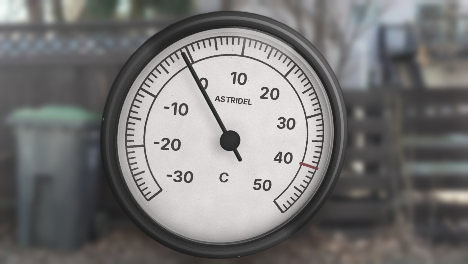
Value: value=-1 unit=°C
